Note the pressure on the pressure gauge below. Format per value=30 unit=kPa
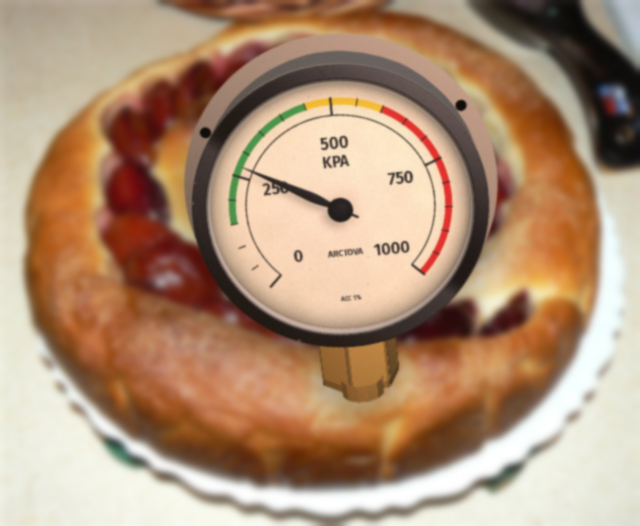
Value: value=275 unit=kPa
